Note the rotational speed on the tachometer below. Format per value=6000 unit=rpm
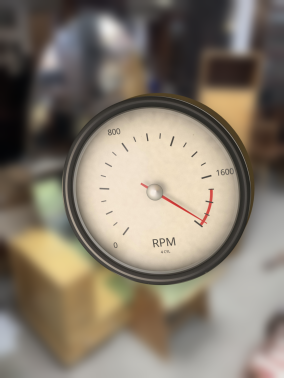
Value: value=1950 unit=rpm
